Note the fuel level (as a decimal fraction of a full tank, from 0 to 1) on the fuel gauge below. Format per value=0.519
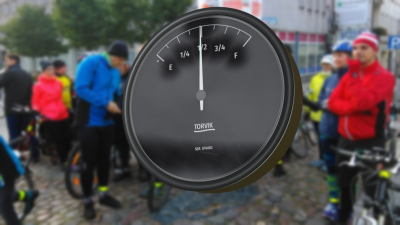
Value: value=0.5
